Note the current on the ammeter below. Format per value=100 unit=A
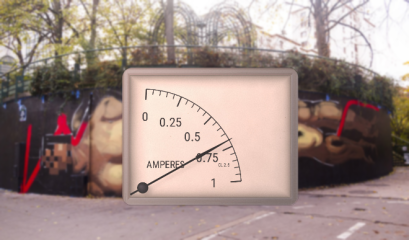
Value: value=0.7 unit=A
